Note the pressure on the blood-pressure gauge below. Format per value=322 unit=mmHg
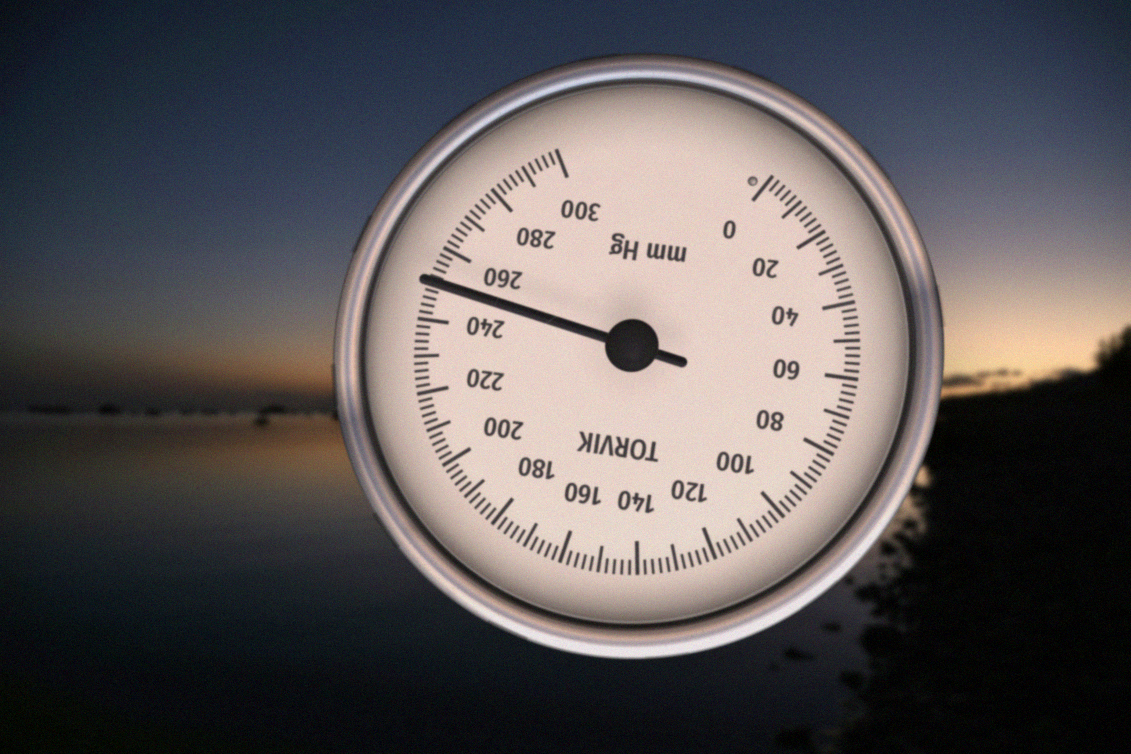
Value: value=250 unit=mmHg
